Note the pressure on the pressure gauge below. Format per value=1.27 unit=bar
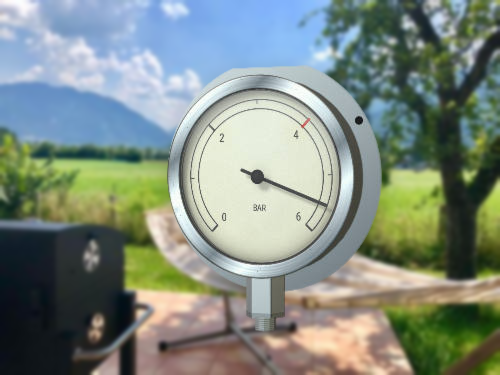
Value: value=5.5 unit=bar
